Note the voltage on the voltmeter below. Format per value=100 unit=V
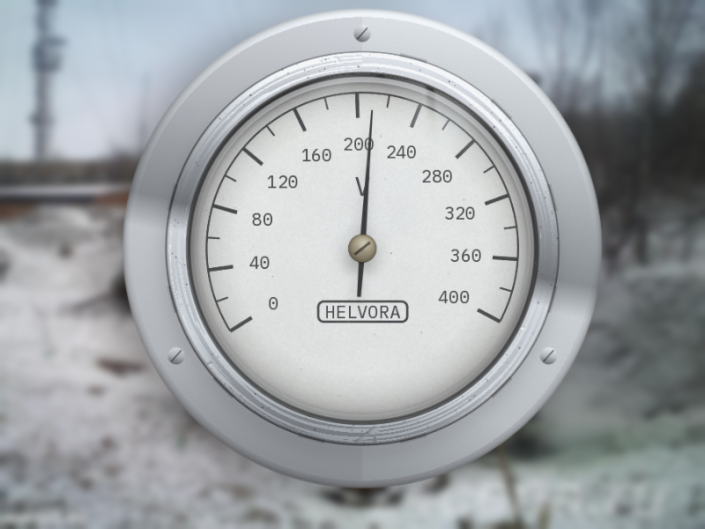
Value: value=210 unit=V
